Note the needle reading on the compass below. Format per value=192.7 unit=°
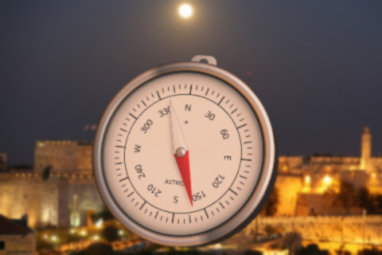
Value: value=160 unit=°
